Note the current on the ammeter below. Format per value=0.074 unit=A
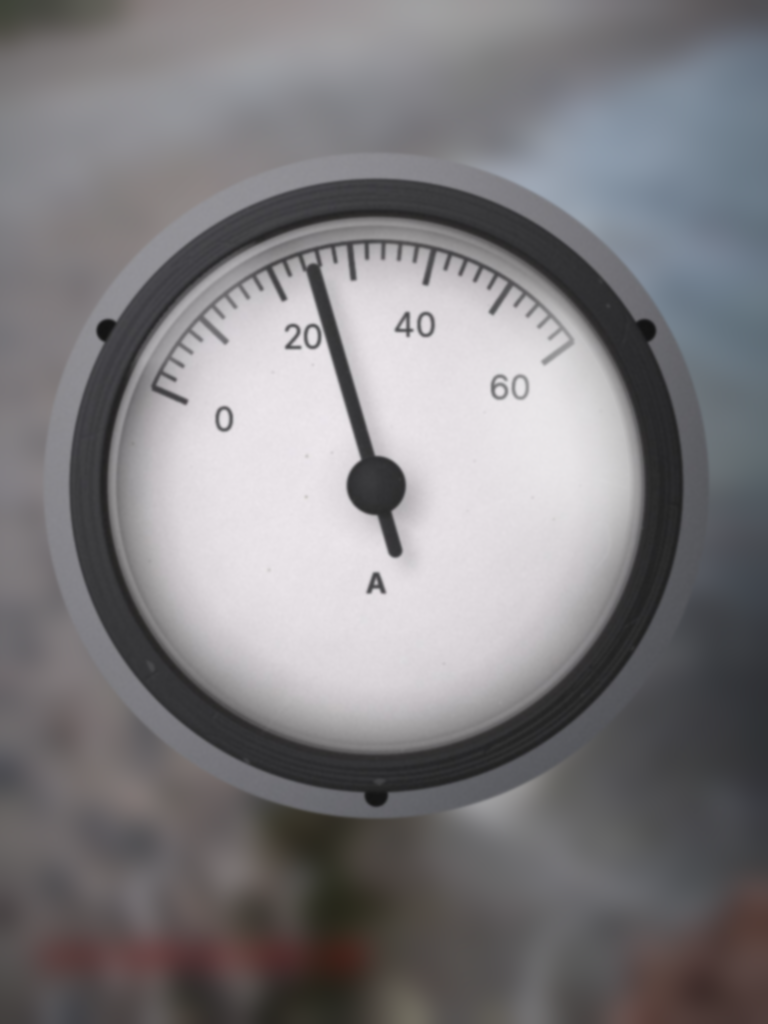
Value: value=25 unit=A
